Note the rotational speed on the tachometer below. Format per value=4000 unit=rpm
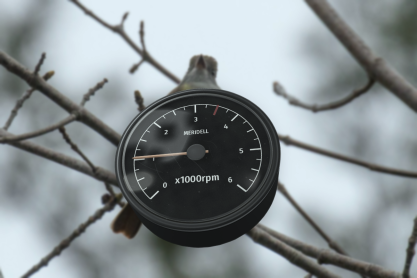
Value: value=1000 unit=rpm
